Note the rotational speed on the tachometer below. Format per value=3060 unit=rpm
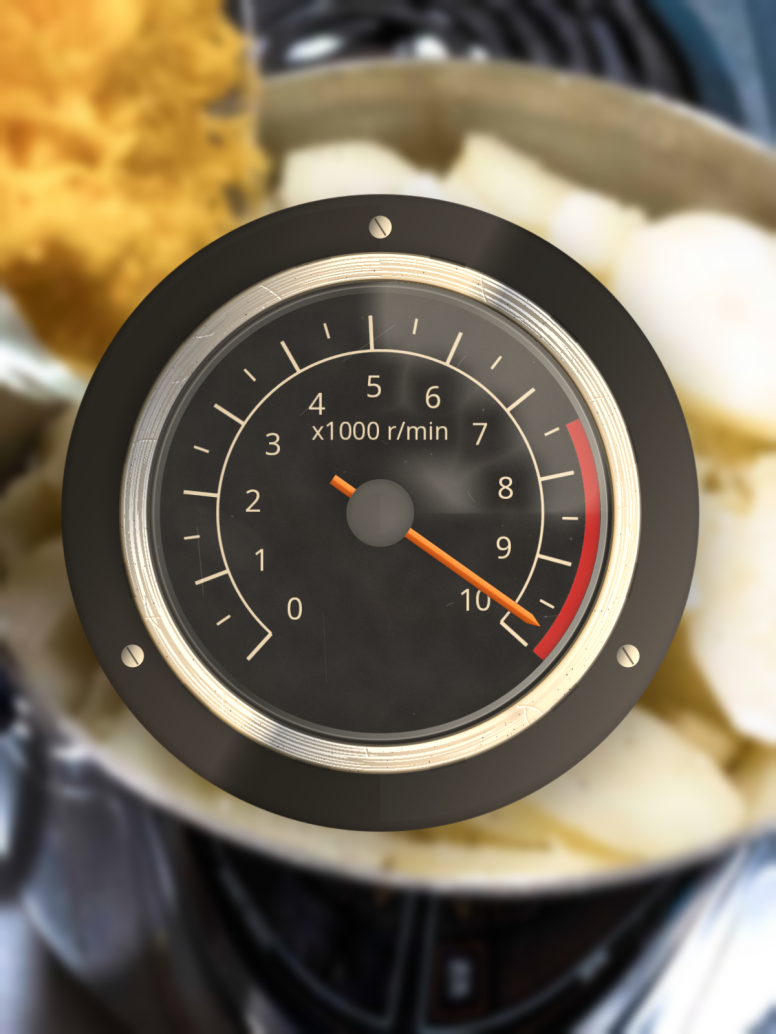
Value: value=9750 unit=rpm
